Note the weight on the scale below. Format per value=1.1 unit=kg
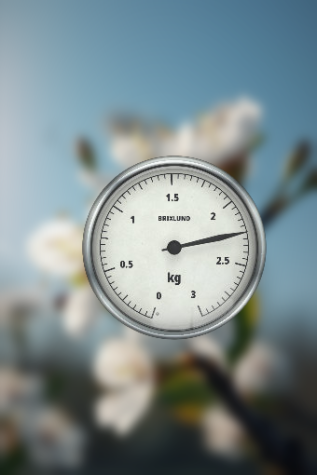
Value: value=2.25 unit=kg
